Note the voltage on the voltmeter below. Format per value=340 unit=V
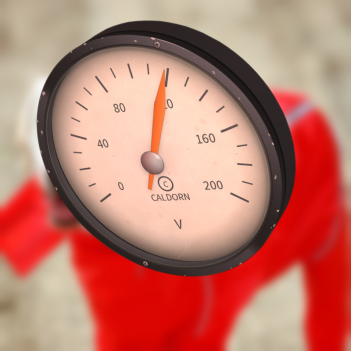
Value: value=120 unit=V
